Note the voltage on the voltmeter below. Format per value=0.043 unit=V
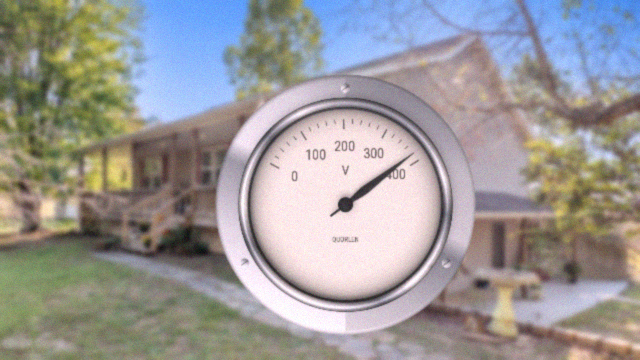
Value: value=380 unit=V
